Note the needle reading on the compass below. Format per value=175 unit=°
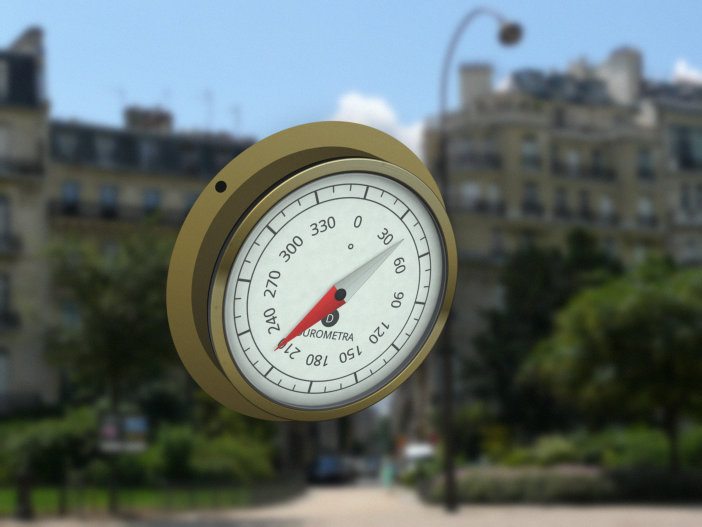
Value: value=220 unit=°
